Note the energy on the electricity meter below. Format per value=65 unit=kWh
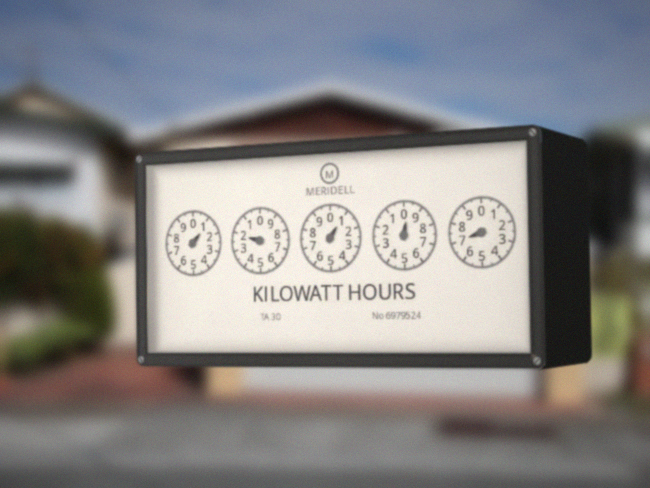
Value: value=12097 unit=kWh
